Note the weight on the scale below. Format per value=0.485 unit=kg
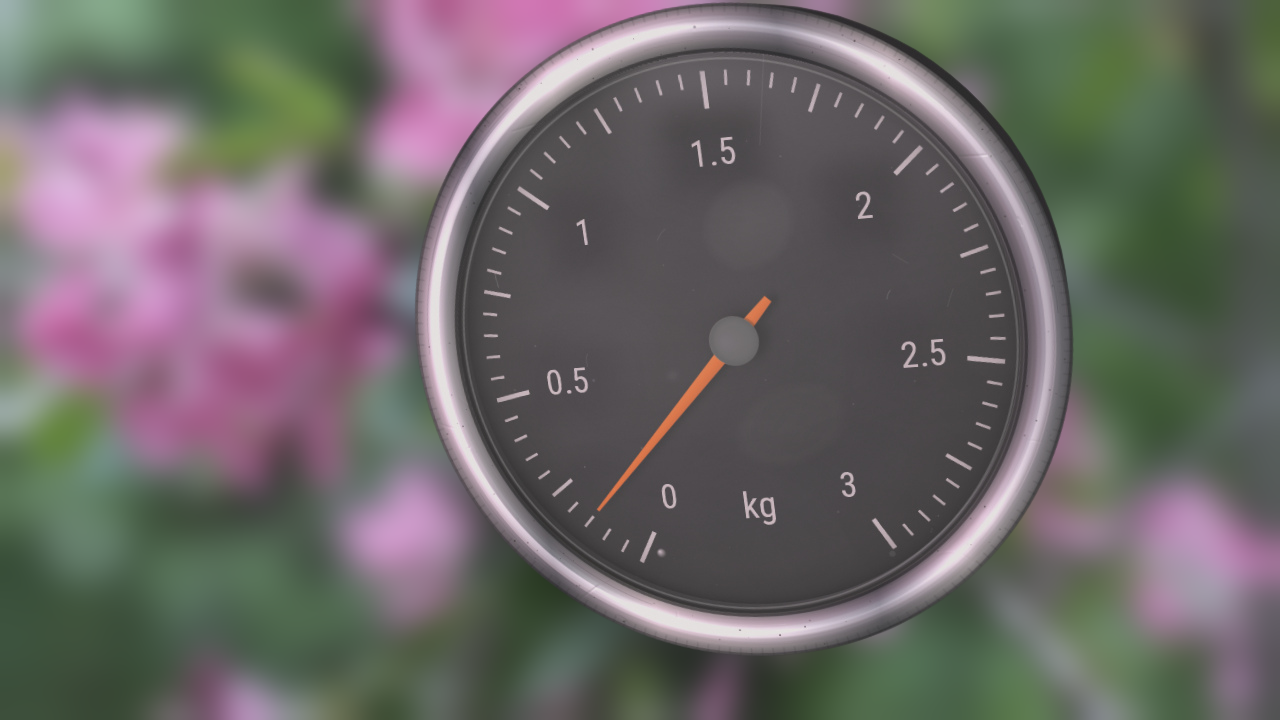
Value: value=0.15 unit=kg
